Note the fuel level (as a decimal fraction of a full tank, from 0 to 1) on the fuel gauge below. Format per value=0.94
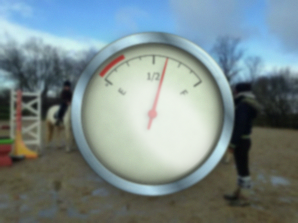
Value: value=0.625
